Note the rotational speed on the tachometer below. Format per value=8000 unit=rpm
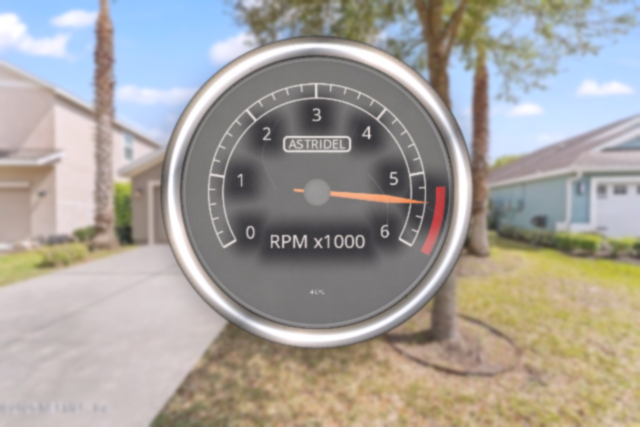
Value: value=5400 unit=rpm
